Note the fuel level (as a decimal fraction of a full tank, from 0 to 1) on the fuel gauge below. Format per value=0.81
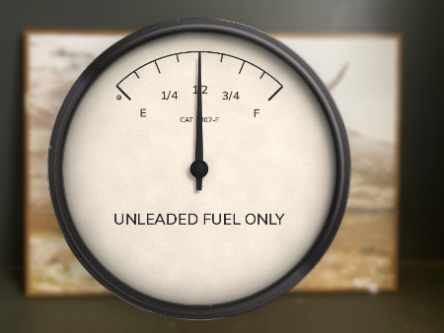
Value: value=0.5
